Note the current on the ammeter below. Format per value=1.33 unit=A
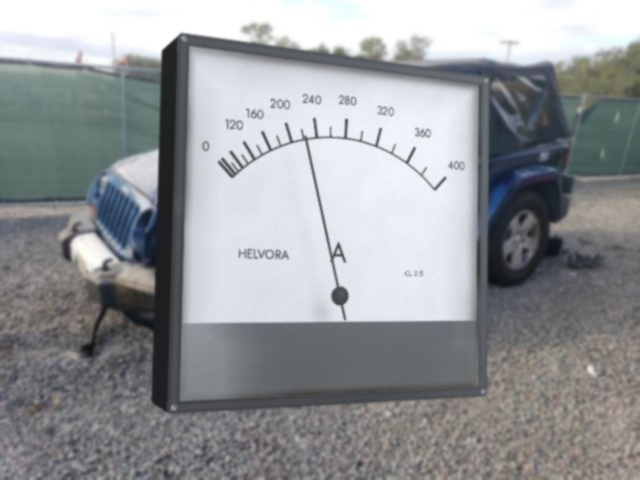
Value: value=220 unit=A
